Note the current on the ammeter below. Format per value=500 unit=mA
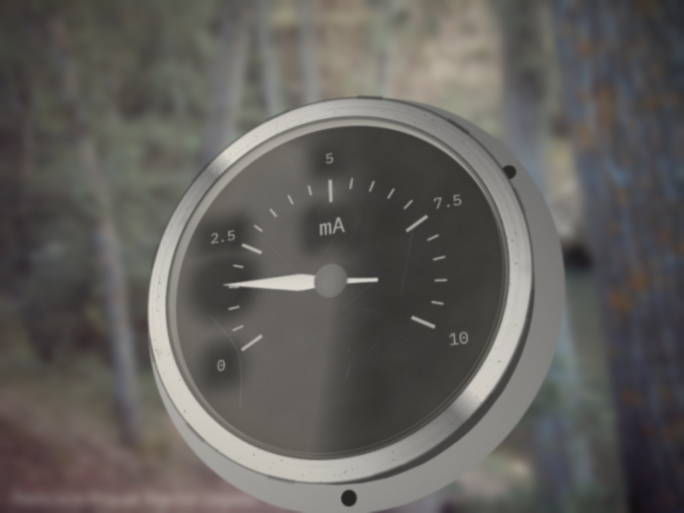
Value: value=1.5 unit=mA
